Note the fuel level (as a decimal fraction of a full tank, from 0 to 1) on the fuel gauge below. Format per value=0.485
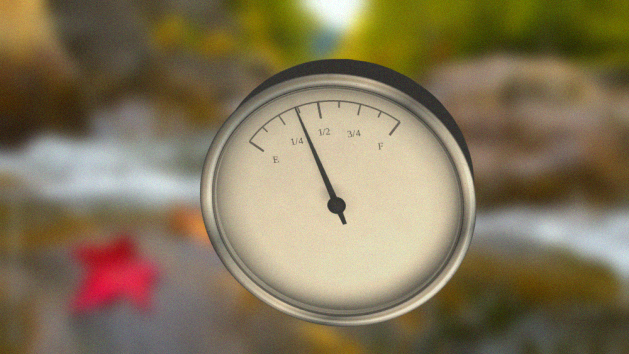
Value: value=0.375
